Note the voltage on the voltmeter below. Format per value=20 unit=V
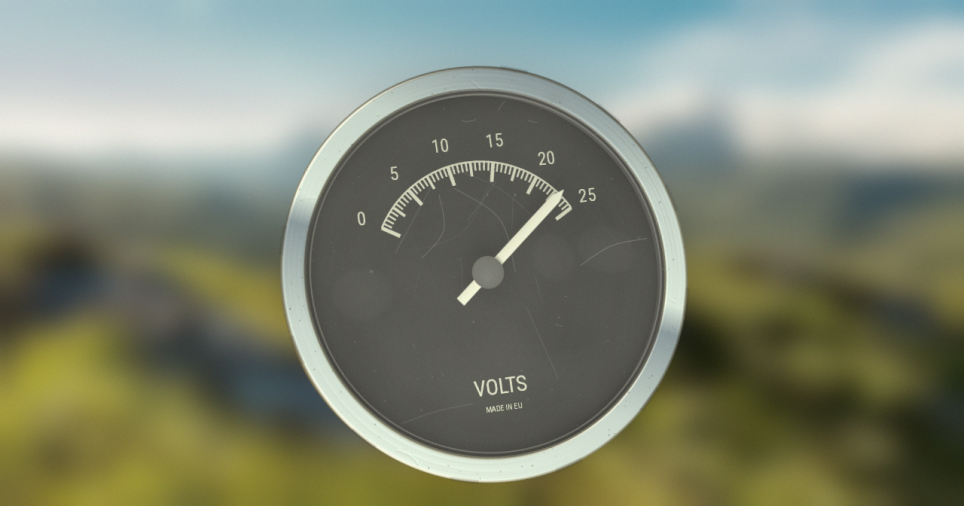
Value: value=23 unit=V
